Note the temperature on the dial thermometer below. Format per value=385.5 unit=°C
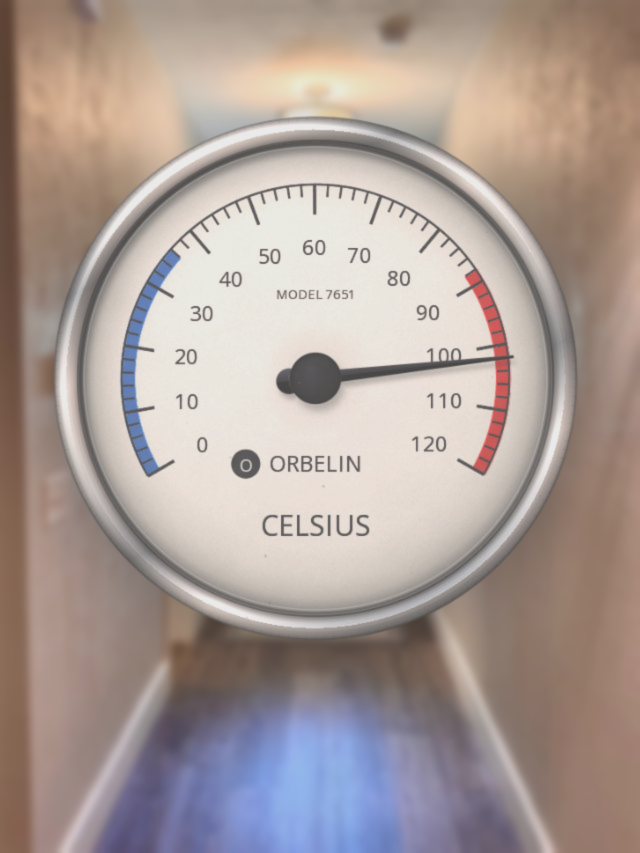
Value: value=102 unit=°C
